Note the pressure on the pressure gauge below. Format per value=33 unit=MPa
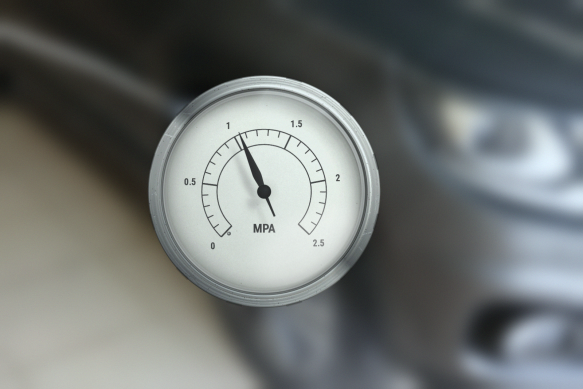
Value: value=1.05 unit=MPa
